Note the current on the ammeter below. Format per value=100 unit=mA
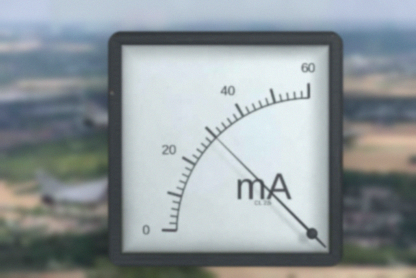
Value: value=30 unit=mA
